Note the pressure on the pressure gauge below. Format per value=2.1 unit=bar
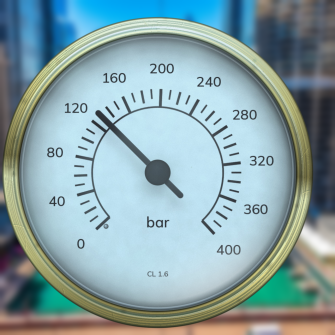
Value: value=130 unit=bar
